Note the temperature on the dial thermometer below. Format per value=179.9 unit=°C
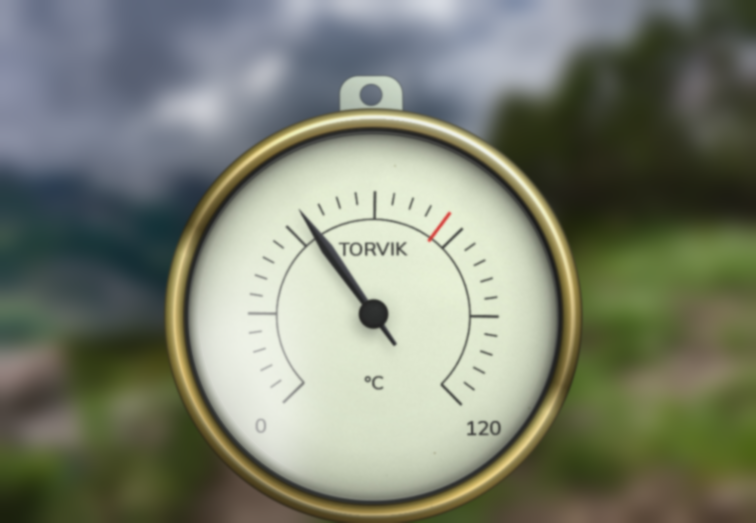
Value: value=44 unit=°C
